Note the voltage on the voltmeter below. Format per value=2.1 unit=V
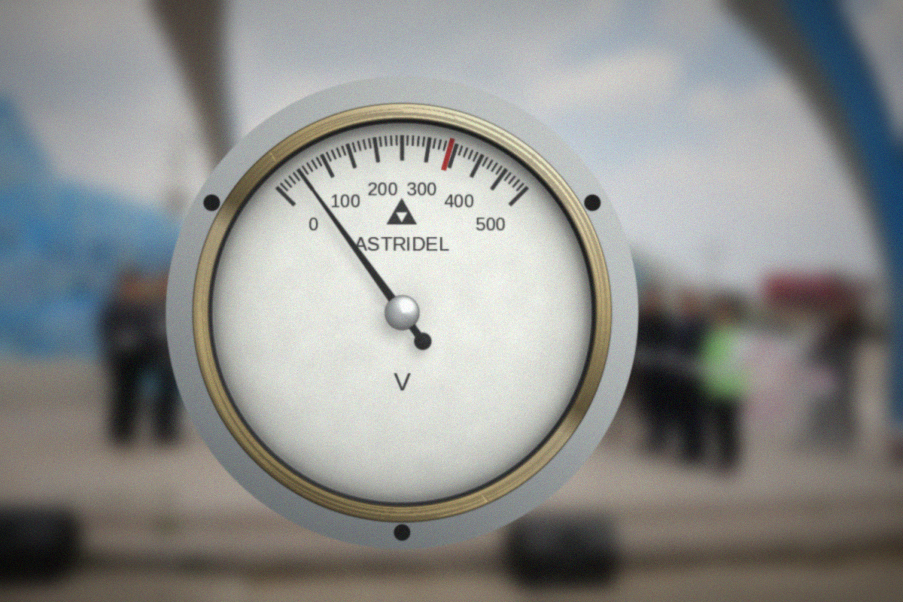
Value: value=50 unit=V
